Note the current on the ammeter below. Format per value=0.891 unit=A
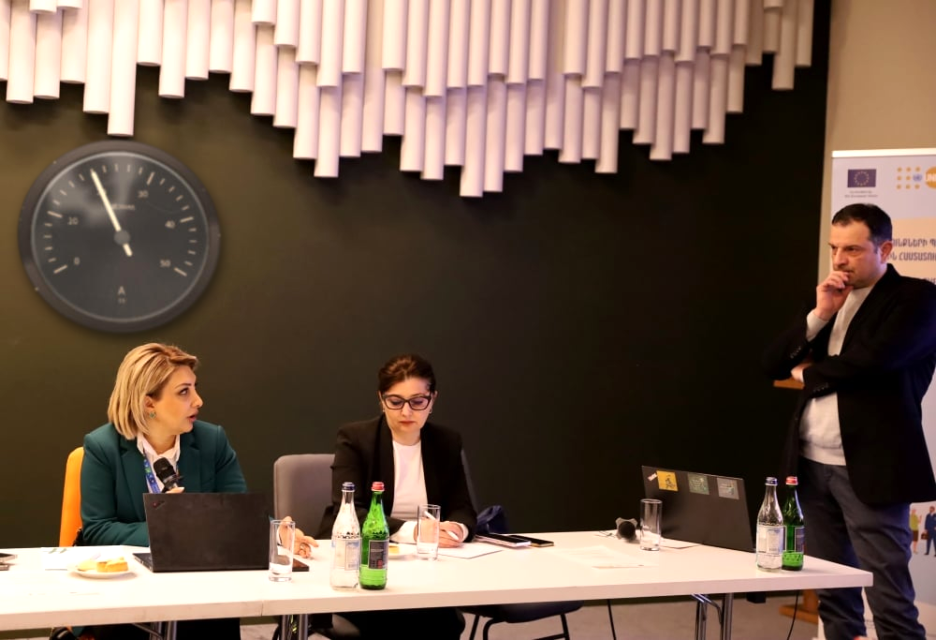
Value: value=20 unit=A
